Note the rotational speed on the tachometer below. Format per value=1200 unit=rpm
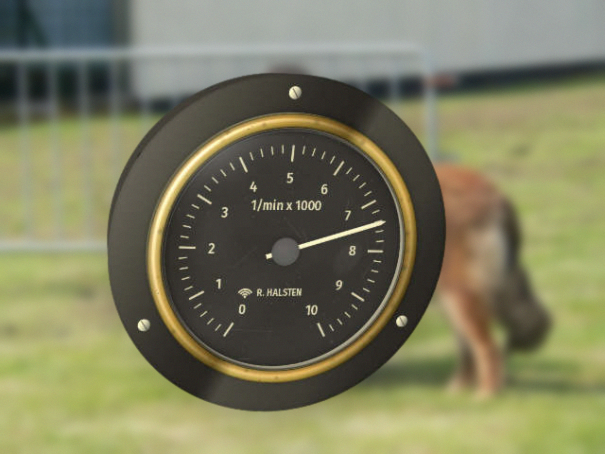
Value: value=7400 unit=rpm
